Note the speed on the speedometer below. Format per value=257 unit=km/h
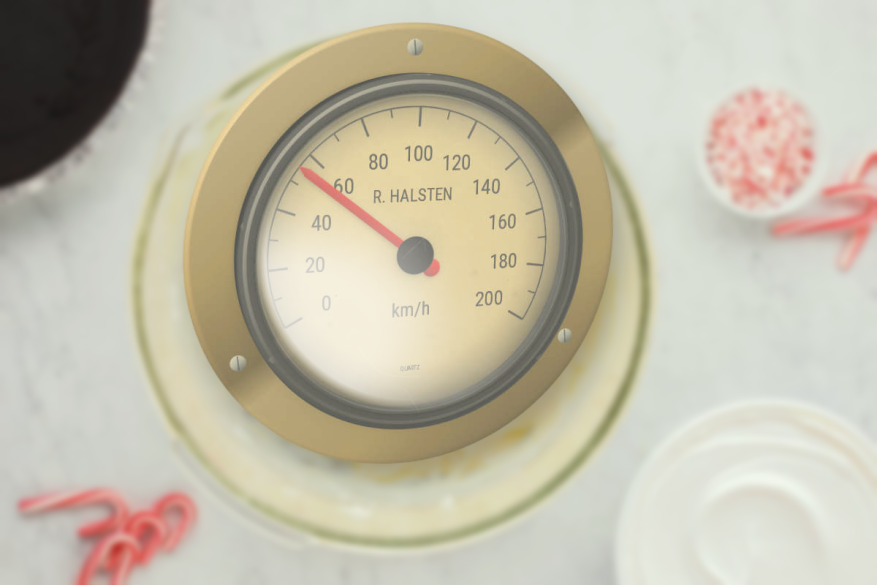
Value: value=55 unit=km/h
